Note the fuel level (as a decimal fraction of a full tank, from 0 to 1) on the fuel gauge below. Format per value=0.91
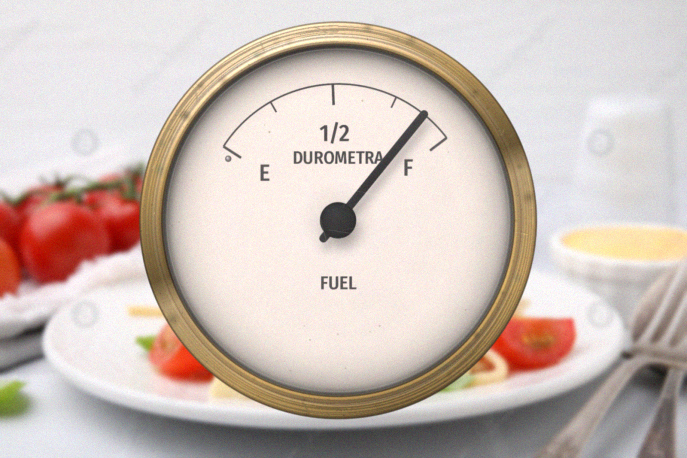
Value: value=0.875
